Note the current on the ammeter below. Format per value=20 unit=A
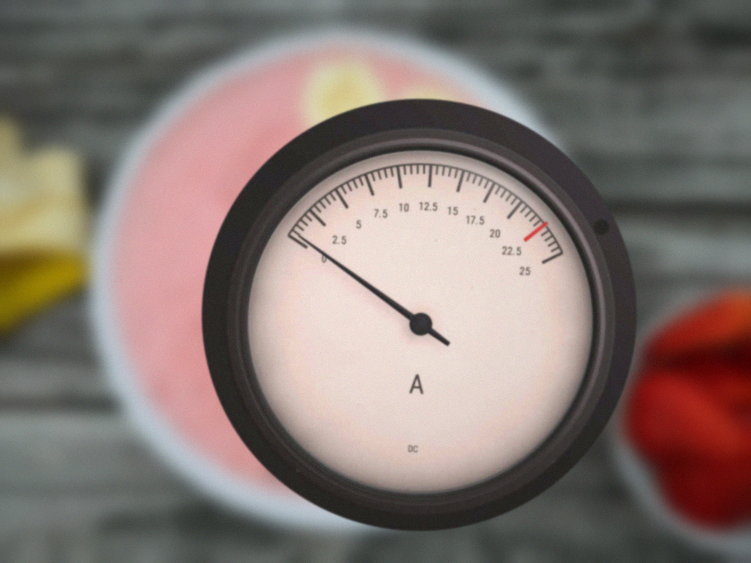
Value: value=0.5 unit=A
